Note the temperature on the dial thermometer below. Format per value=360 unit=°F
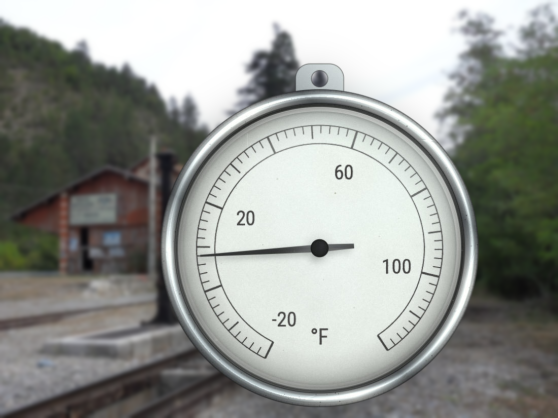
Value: value=8 unit=°F
